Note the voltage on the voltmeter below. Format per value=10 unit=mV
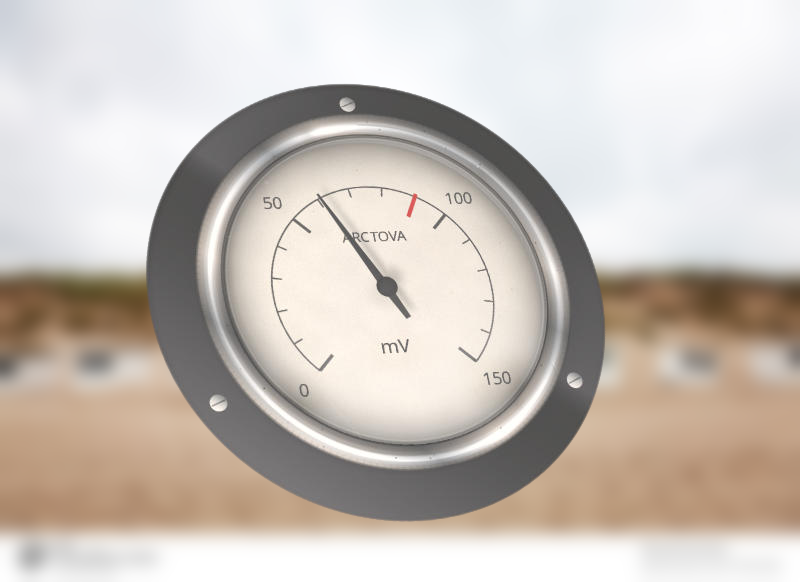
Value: value=60 unit=mV
